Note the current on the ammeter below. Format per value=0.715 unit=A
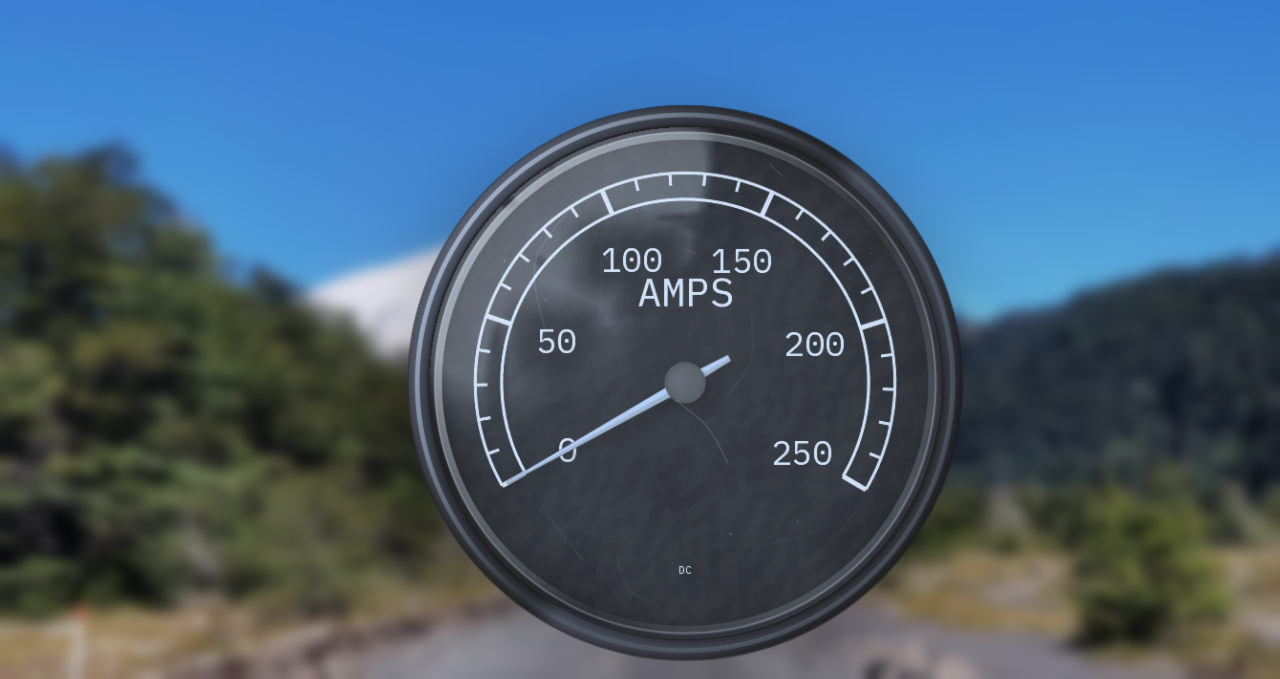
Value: value=0 unit=A
